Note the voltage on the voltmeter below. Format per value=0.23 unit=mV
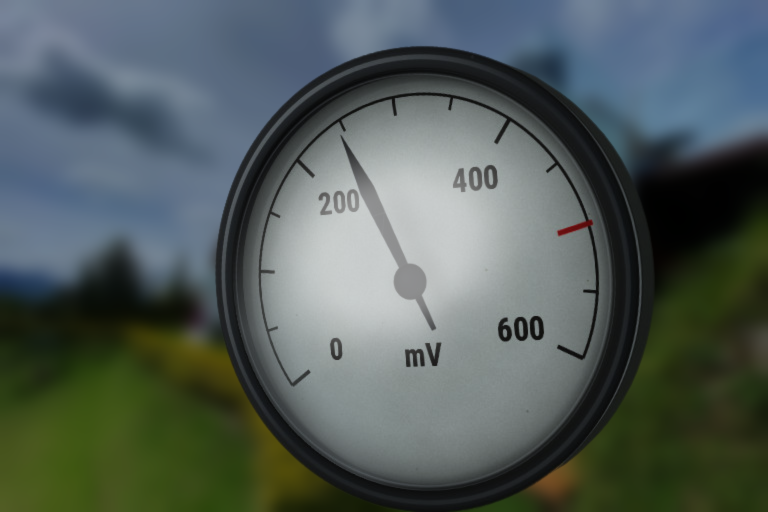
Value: value=250 unit=mV
